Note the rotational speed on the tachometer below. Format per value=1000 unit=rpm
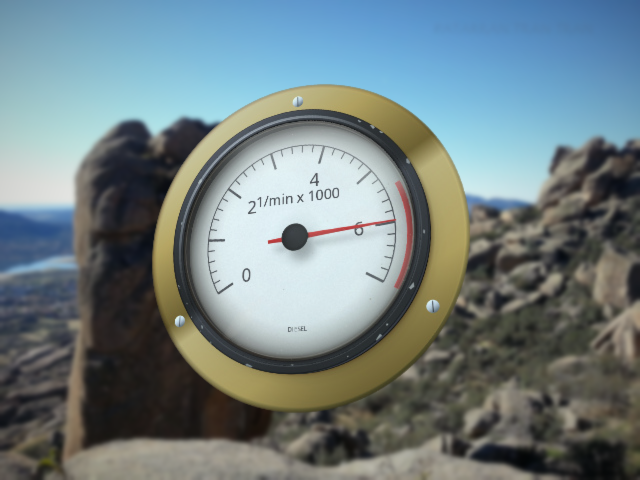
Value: value=6000 unit=rpm
